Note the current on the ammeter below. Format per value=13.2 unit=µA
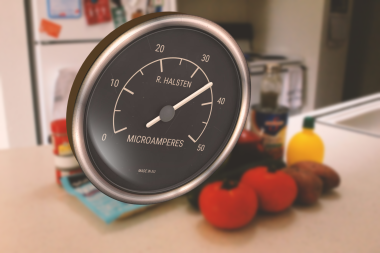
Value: value=35 unit=µA
